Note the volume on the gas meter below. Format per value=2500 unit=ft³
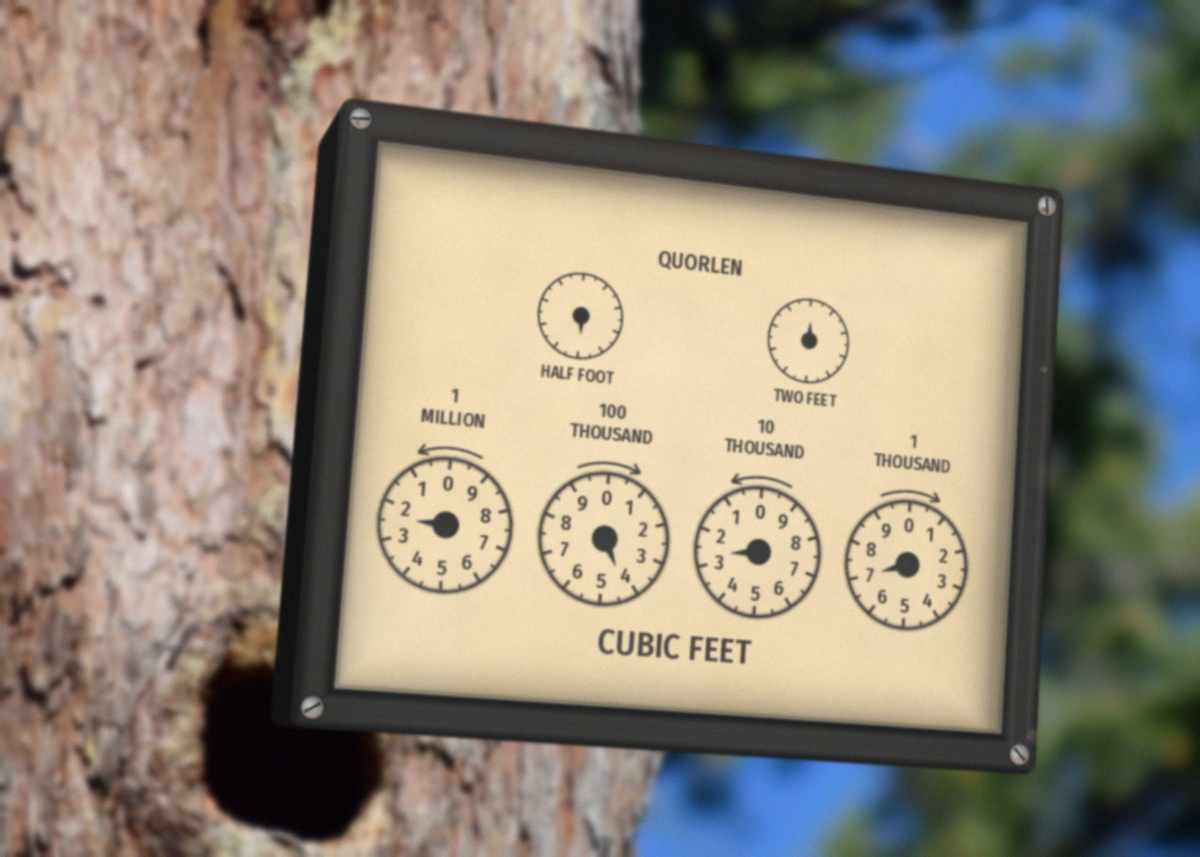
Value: value=242700 unit=ft³
